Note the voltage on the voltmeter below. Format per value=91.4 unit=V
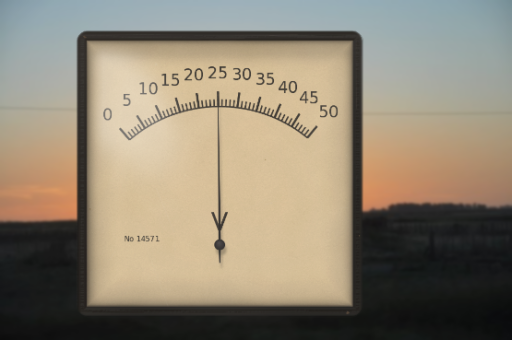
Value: value=25 unit=V
